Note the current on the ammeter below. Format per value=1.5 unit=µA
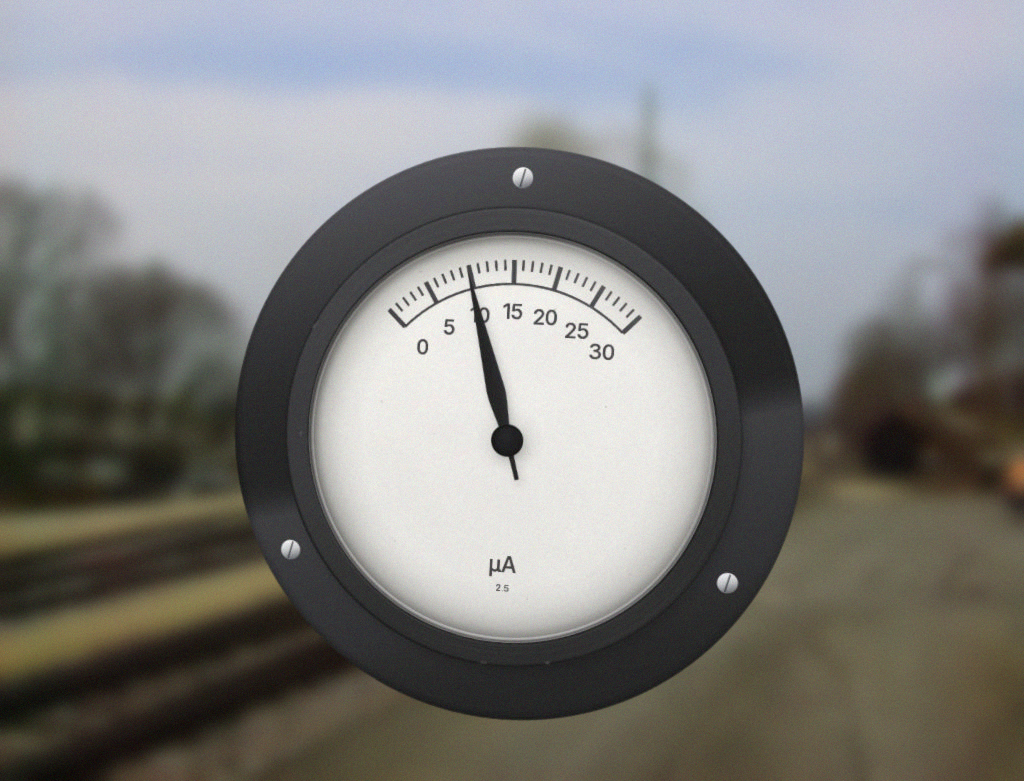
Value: value=10 unit=µA
